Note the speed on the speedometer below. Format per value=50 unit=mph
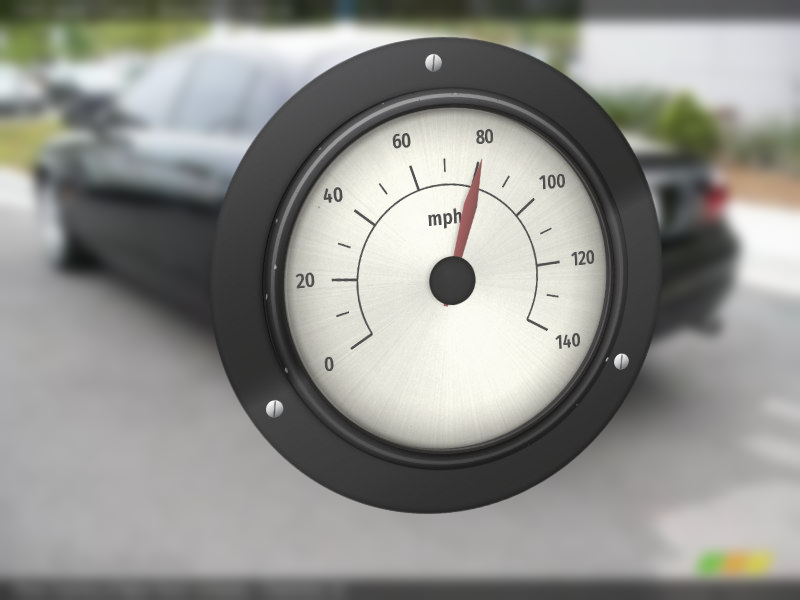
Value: value=80 unit=mph
